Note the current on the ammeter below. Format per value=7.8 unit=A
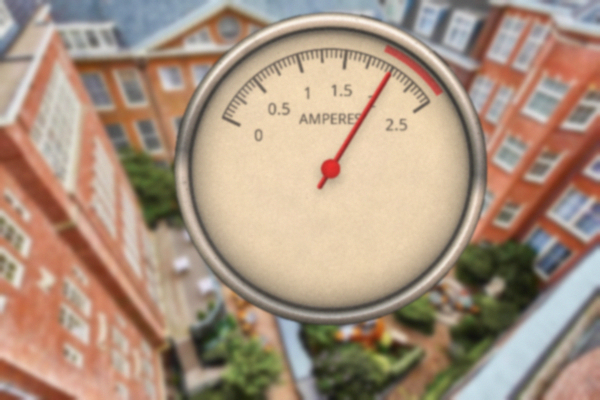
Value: value=2 unit=A
